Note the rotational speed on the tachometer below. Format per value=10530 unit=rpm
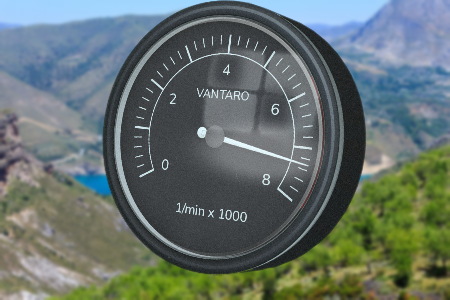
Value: value=7300 unit=rpm
